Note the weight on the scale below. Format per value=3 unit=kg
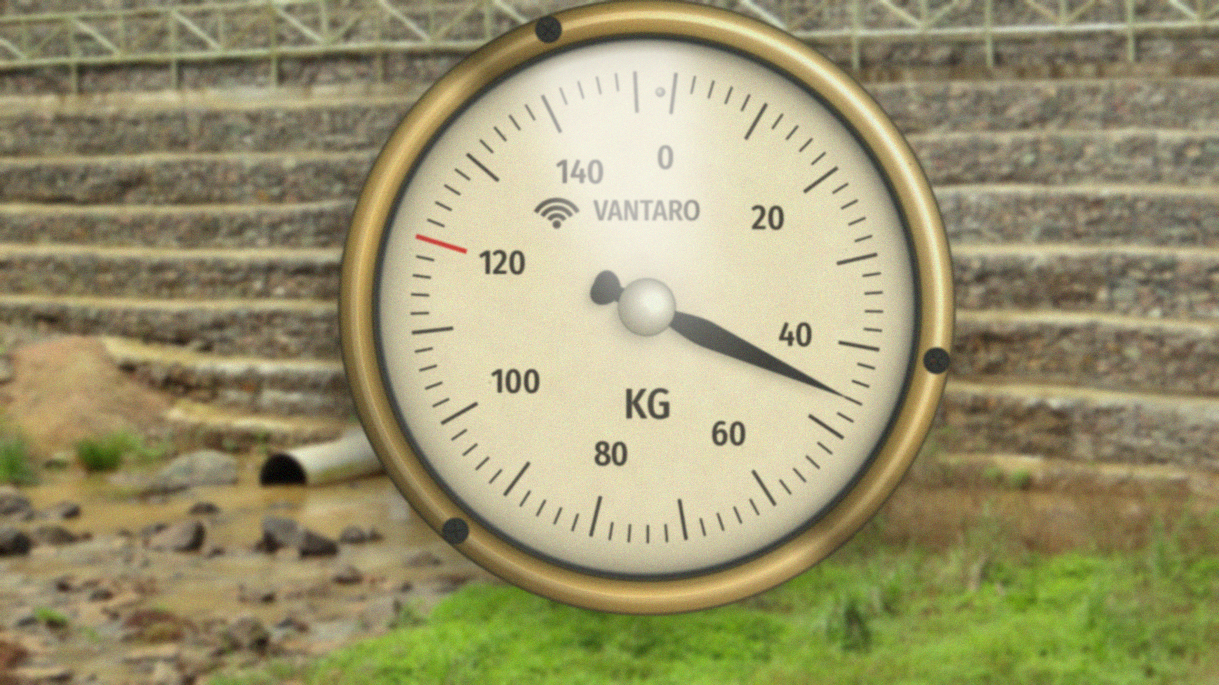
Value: value=46 unit=kg
